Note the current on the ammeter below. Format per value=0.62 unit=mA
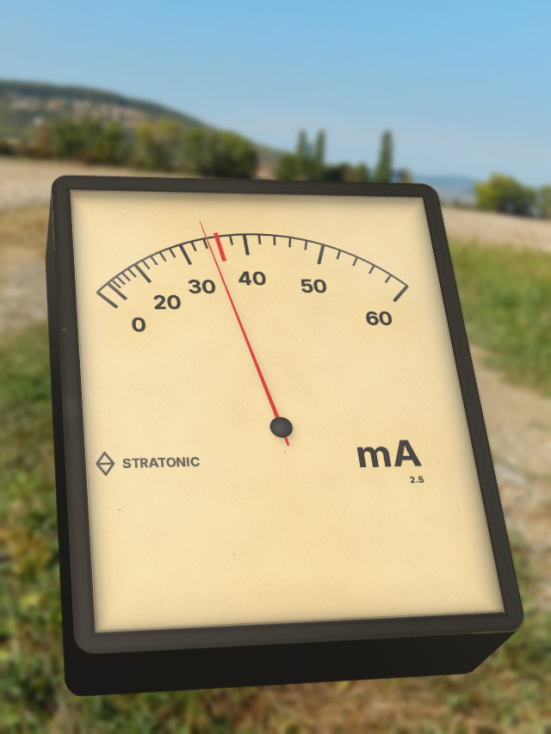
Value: value=34 unit=mA
